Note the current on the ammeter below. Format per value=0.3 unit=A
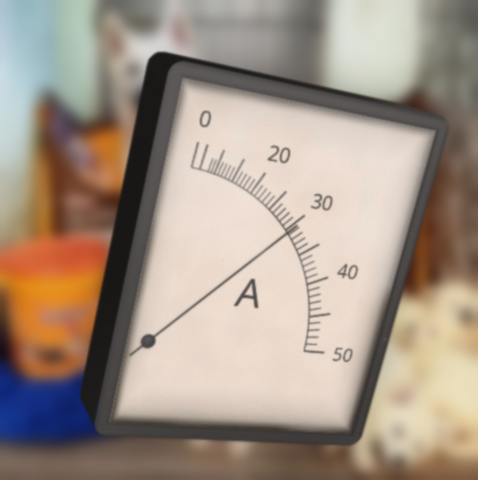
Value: value=30 unit=A
